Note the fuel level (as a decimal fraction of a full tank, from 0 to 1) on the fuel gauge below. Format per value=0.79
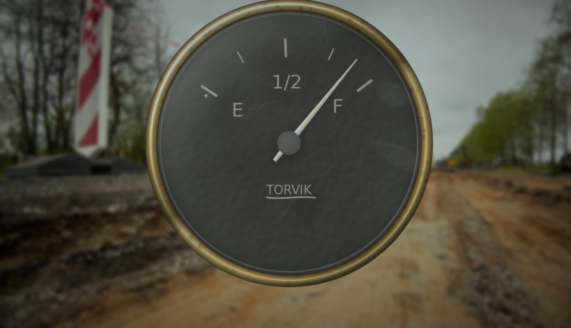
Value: value=0.875
